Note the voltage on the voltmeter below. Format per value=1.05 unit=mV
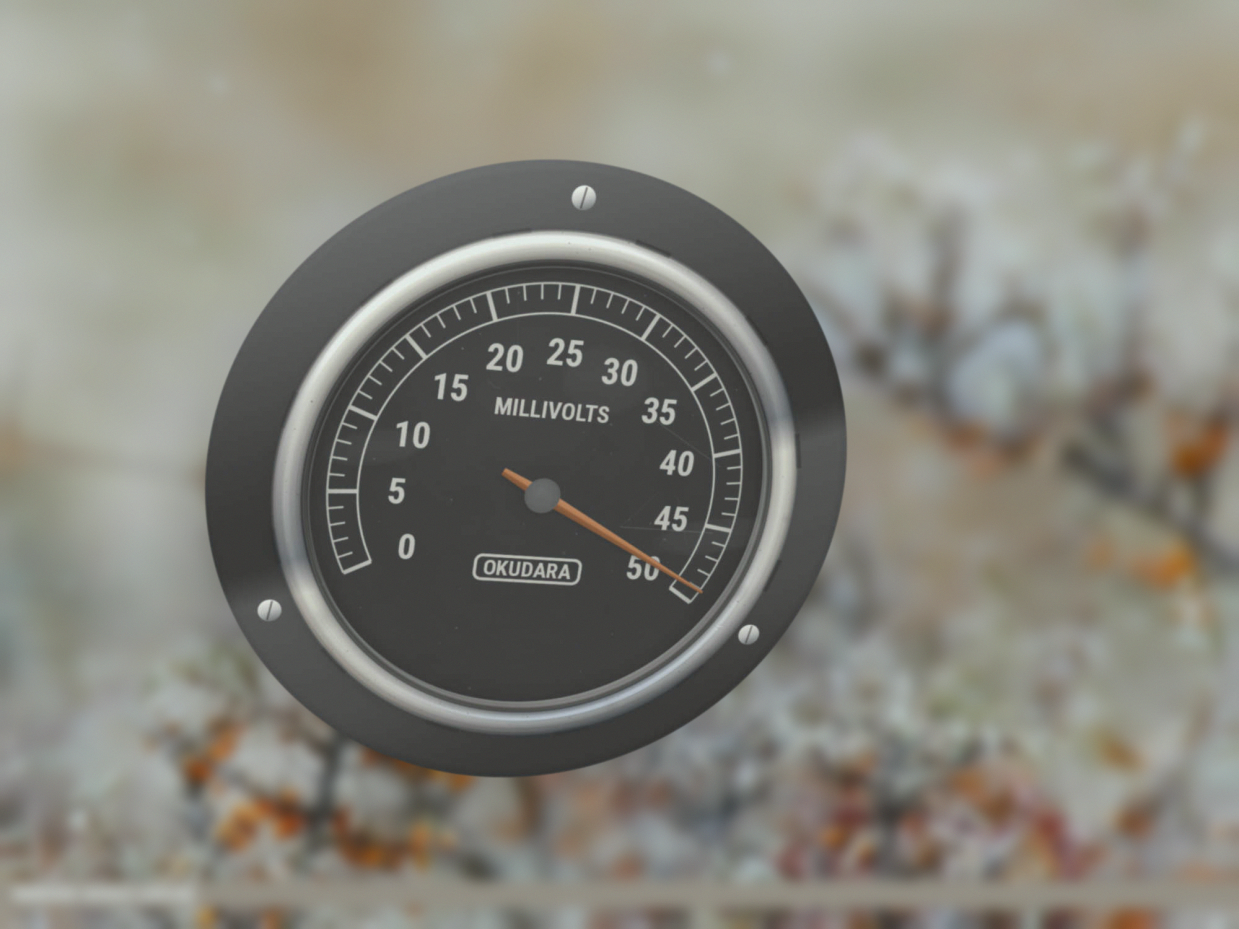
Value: value=49 unit=mV
